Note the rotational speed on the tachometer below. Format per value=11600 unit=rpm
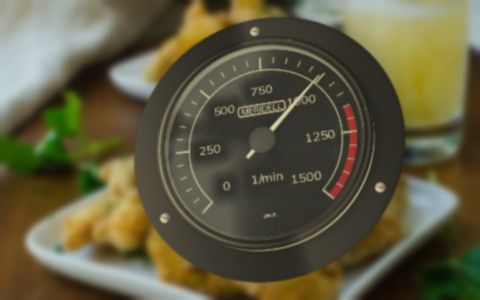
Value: value=1000 unit=rpm
